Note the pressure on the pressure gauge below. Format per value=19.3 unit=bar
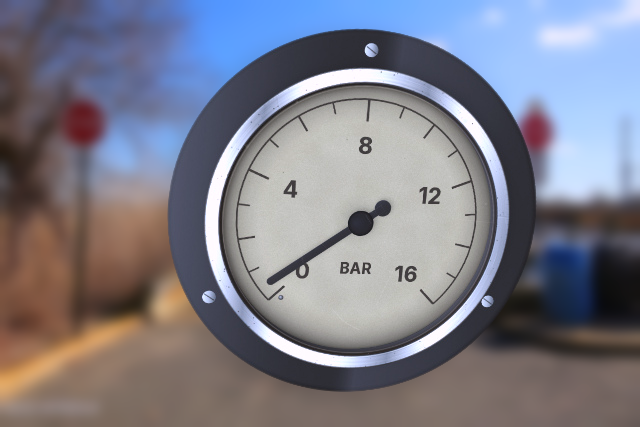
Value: value=0.5 unit=bar
